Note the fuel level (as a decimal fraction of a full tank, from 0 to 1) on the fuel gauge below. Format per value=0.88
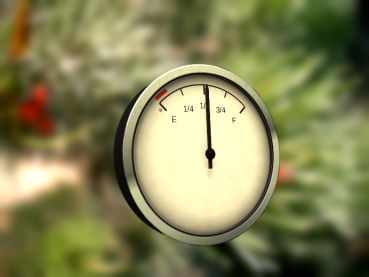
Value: value=0.5
